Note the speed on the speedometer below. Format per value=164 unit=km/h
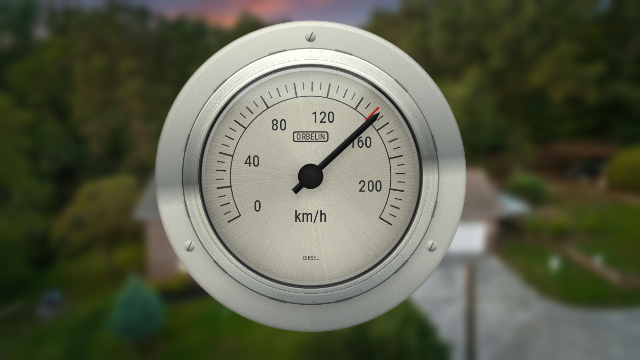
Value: value=152.5 unit=km/h
